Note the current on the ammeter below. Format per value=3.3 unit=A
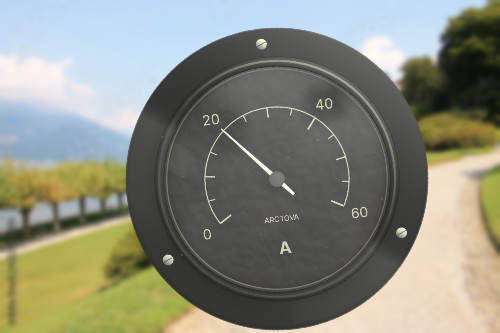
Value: value=20 unit=A
